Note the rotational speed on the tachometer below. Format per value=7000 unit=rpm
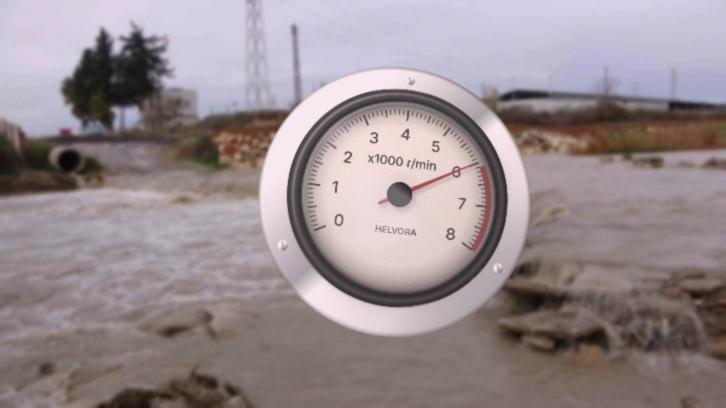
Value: value=6000 unit=rpm
